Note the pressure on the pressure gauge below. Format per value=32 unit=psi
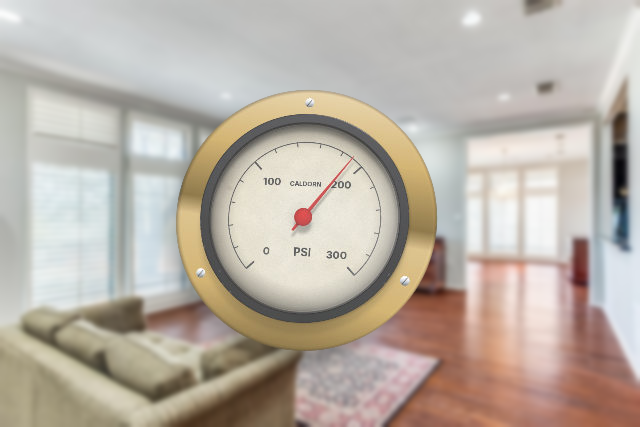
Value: value=190 unit=psi
